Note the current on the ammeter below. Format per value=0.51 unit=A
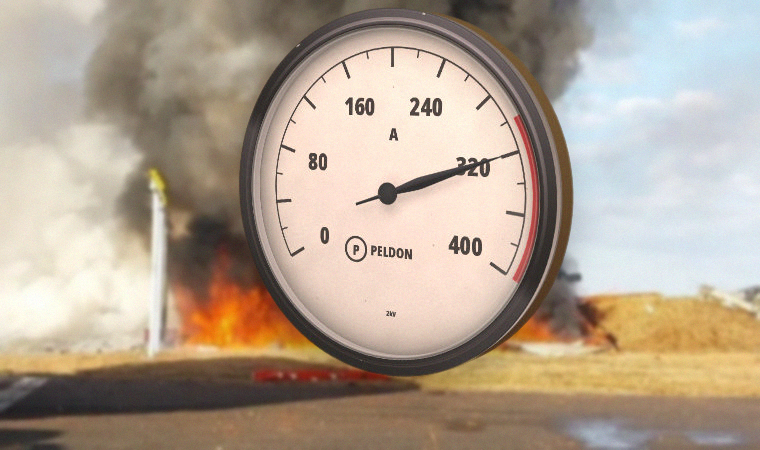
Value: value=320 unit=A
